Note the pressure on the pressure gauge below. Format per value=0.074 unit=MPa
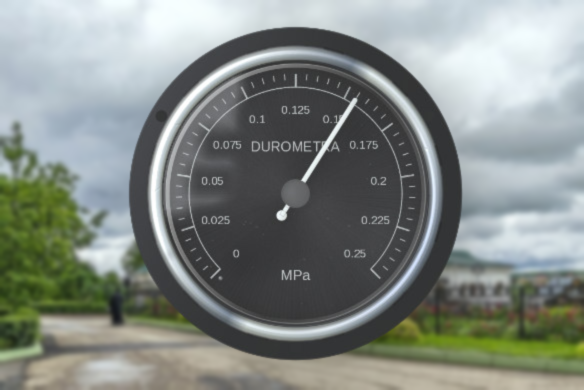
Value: value=0.155 unit=MPa
